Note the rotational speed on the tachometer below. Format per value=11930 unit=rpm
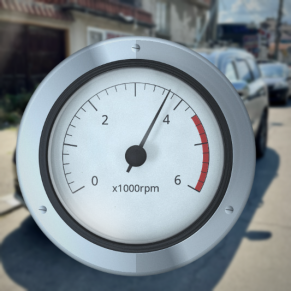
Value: value=3700 unit=rpm
